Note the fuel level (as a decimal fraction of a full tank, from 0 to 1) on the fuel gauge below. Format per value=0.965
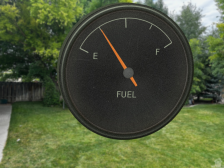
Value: value=0.25
